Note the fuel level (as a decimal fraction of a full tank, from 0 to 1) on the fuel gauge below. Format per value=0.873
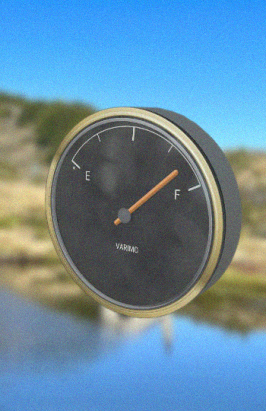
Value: value=0.875
